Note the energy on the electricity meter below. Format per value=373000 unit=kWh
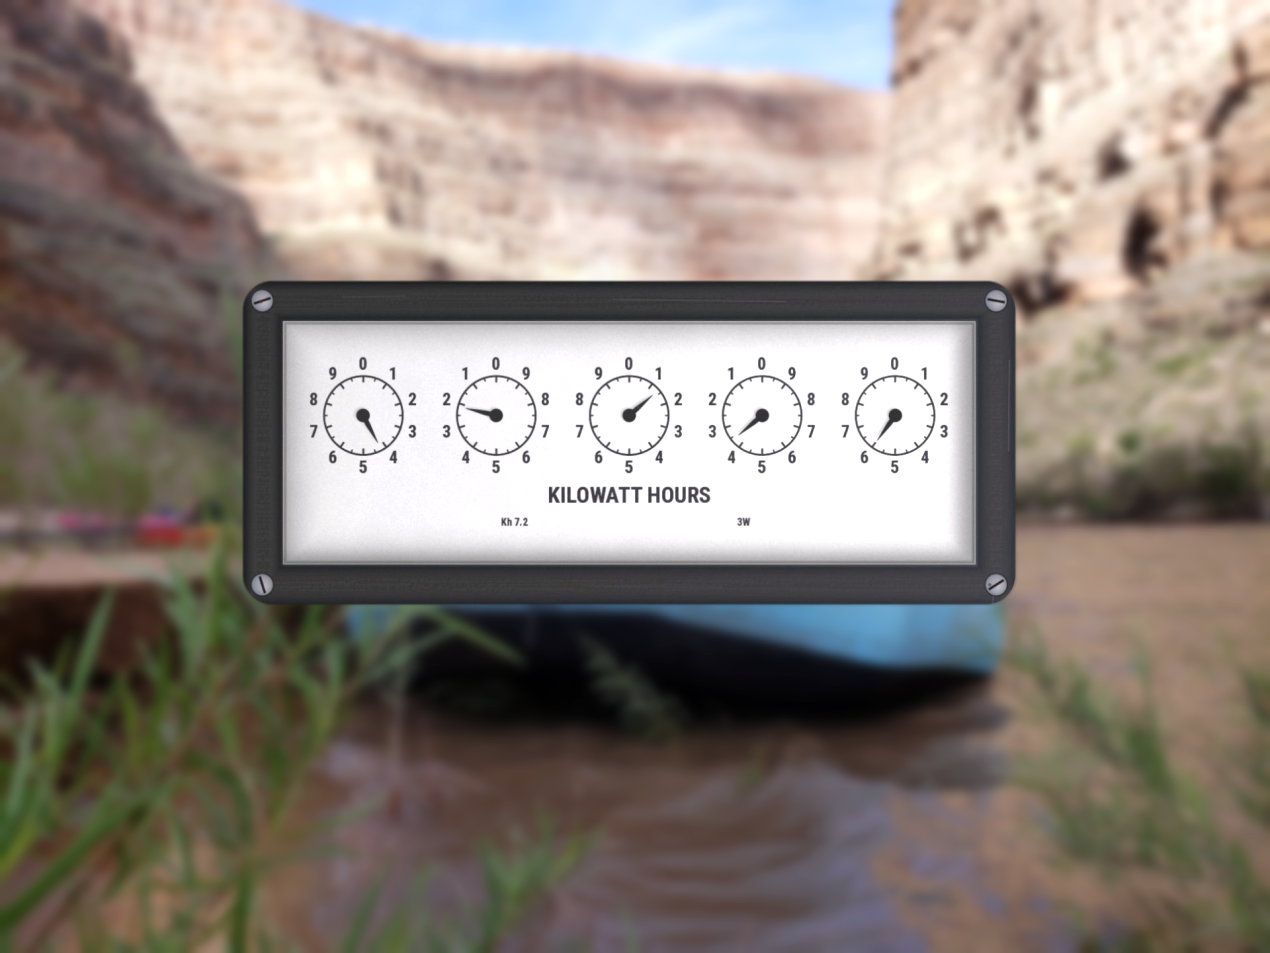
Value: value=42136 unit=kWh
